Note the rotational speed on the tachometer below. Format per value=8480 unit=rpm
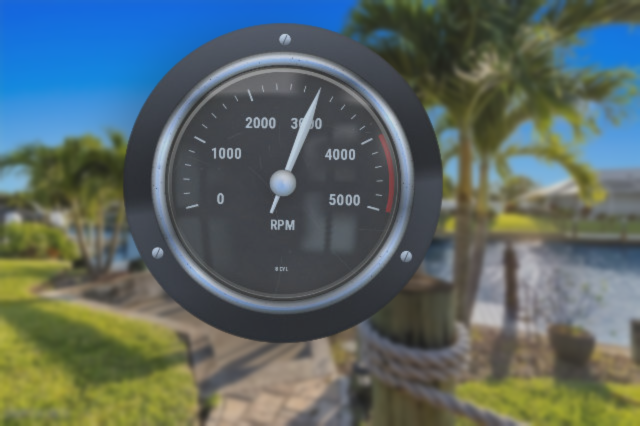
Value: value=3000 unit=rpm
